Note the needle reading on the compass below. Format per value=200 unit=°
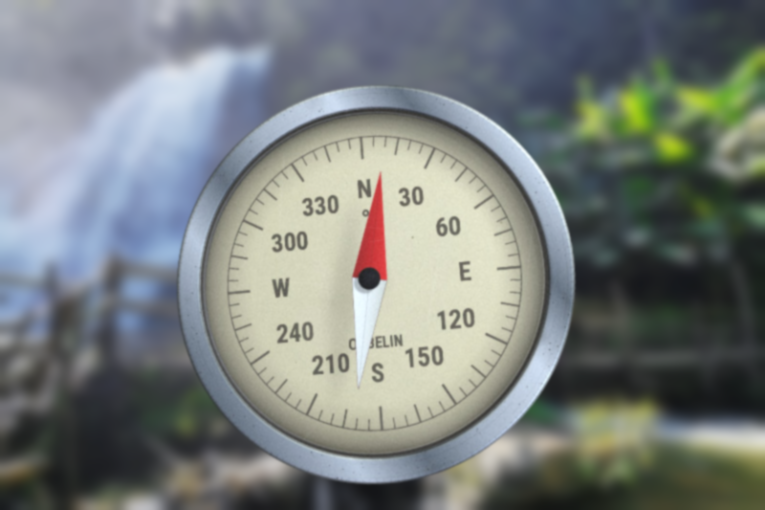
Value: value=10 unit=°
